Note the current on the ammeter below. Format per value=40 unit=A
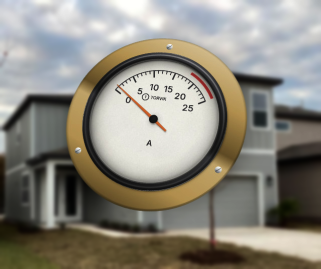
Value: value=1 unit=A
